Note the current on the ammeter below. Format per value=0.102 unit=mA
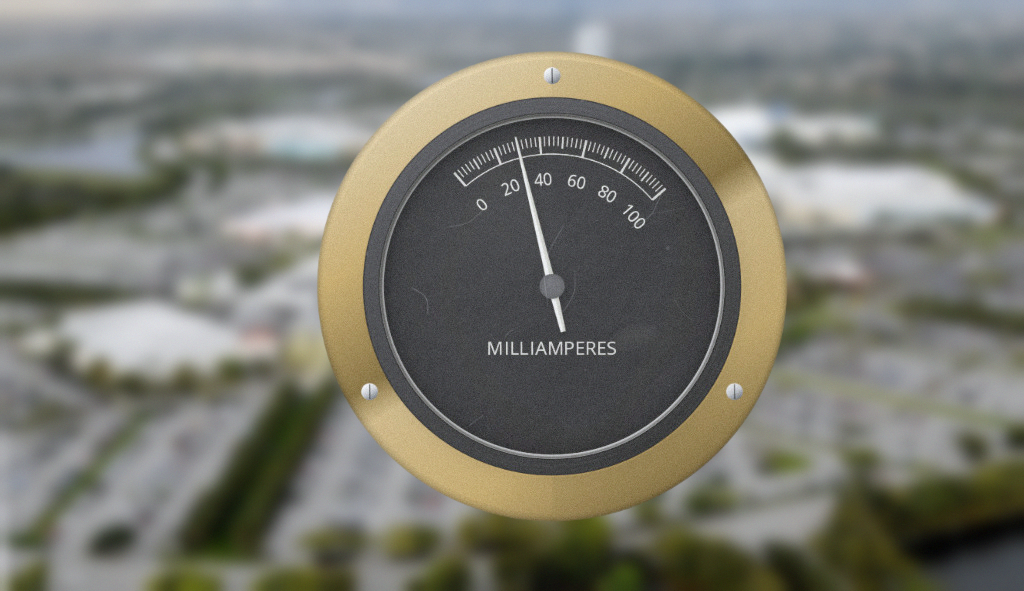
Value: value=30 unit=mA
